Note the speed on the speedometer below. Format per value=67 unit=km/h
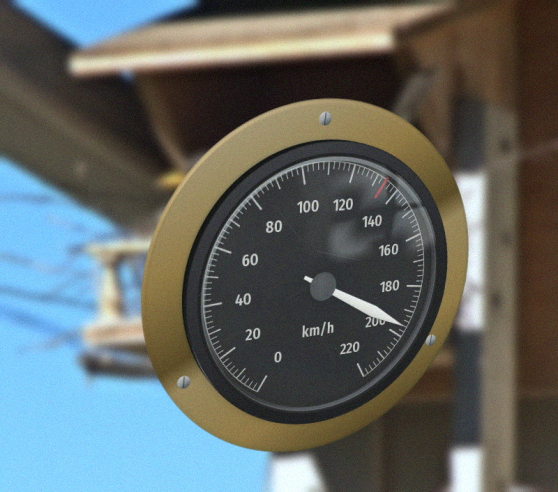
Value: value=196 unit=km/h
